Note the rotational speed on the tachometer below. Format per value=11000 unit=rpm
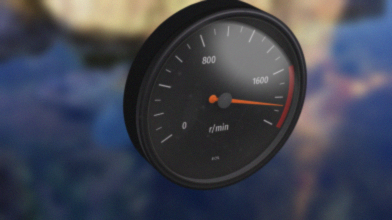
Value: value=1850 unit=rpm
